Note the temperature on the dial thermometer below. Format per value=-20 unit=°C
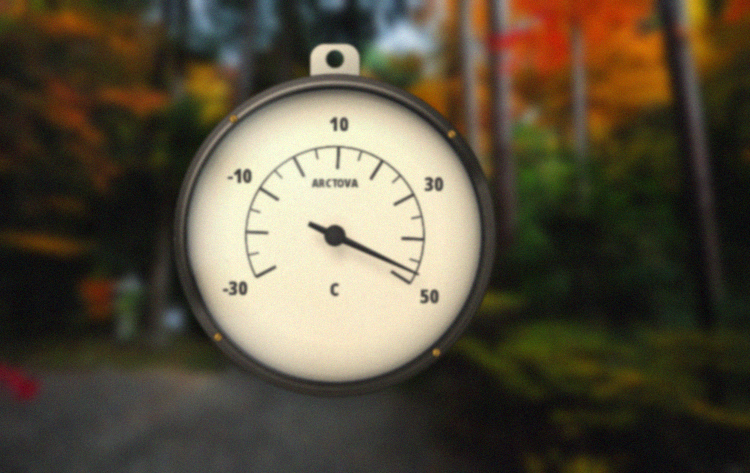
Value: value=47.5 unit=°C
